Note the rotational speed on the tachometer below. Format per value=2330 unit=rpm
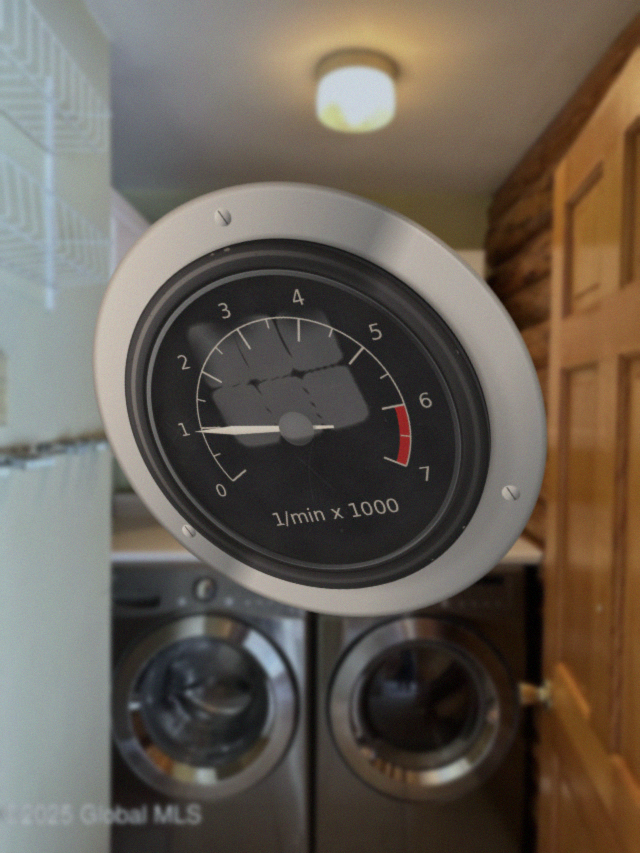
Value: value=1000 unit=rpm
